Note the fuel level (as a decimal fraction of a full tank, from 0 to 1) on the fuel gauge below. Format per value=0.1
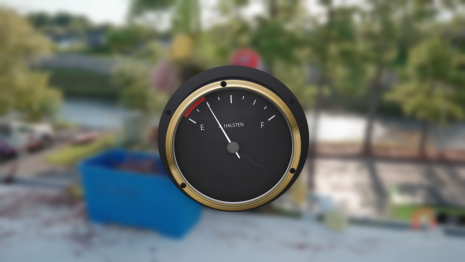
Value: value=0.25
